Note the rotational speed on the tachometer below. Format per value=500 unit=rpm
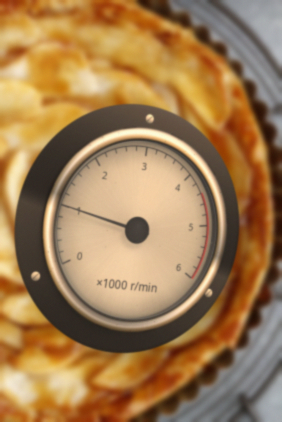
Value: value=1000 unit=rpm
